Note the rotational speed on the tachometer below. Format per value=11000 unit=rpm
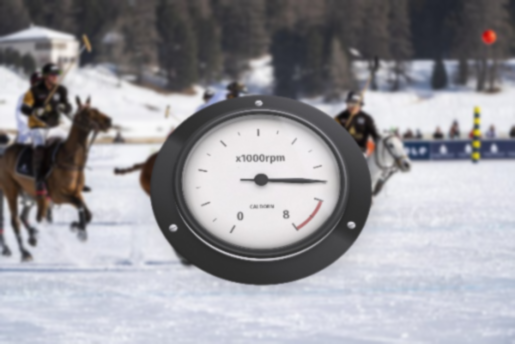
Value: value=6500 unit=rpm
